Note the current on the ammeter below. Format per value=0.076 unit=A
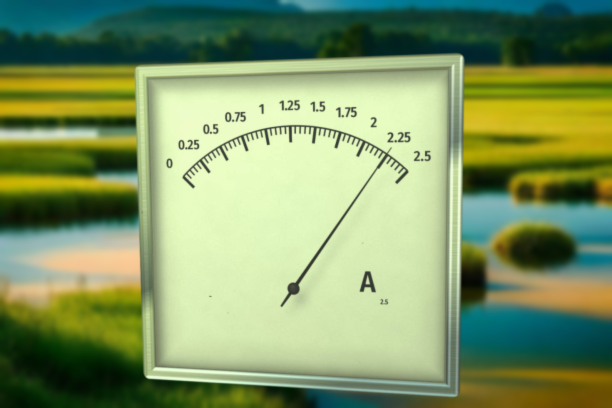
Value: value=2.25 unit=A
